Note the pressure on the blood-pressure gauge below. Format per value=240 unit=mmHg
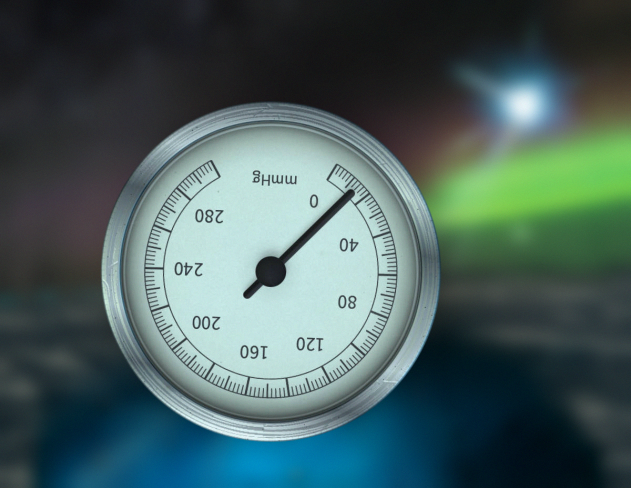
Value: value=14 unit=mmHg
